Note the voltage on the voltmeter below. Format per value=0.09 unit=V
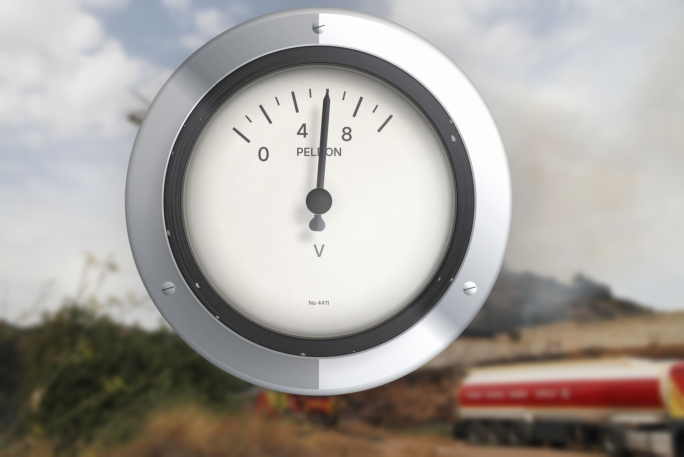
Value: value=6 unit=V
